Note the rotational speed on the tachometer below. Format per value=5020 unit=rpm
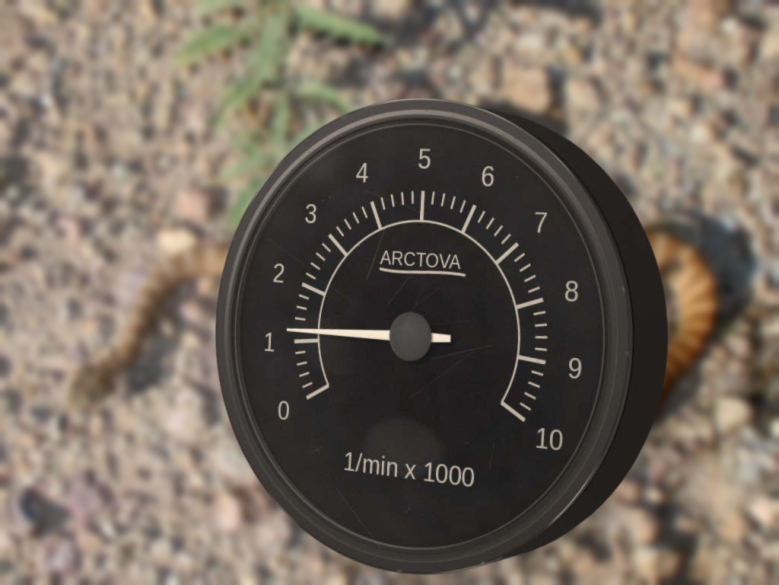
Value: value=1200 unit=rpm
